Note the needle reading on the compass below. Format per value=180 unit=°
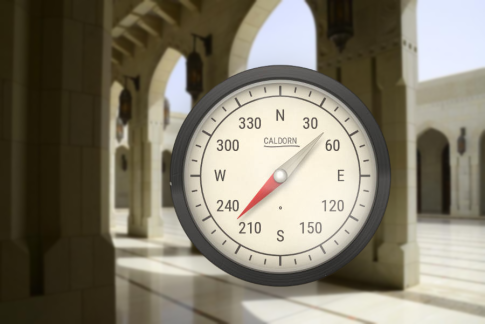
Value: value=225 unit=°
